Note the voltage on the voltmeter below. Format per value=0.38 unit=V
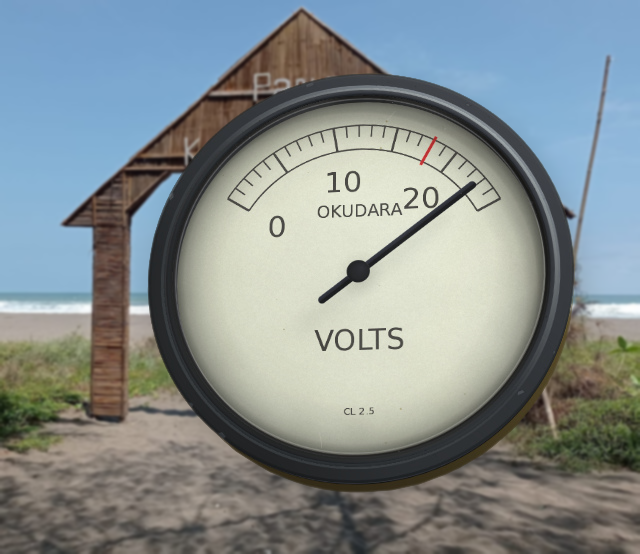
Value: value=23 unit=V
